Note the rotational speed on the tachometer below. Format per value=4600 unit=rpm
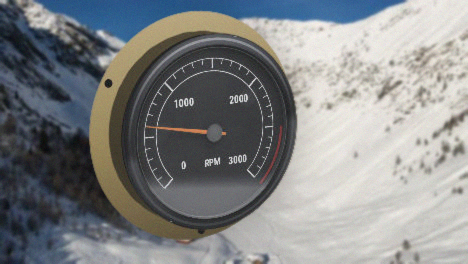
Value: value=600 unit=rpm
